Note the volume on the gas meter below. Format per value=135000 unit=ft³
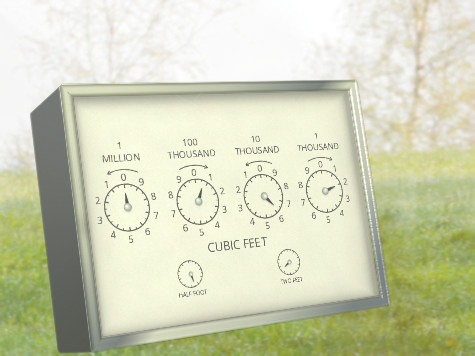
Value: value=6200 unit=ft³
